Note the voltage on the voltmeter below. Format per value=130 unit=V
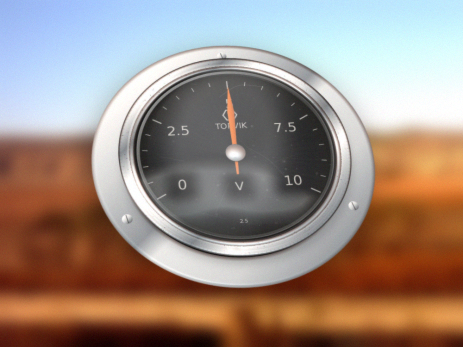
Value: value=5 unit=V
